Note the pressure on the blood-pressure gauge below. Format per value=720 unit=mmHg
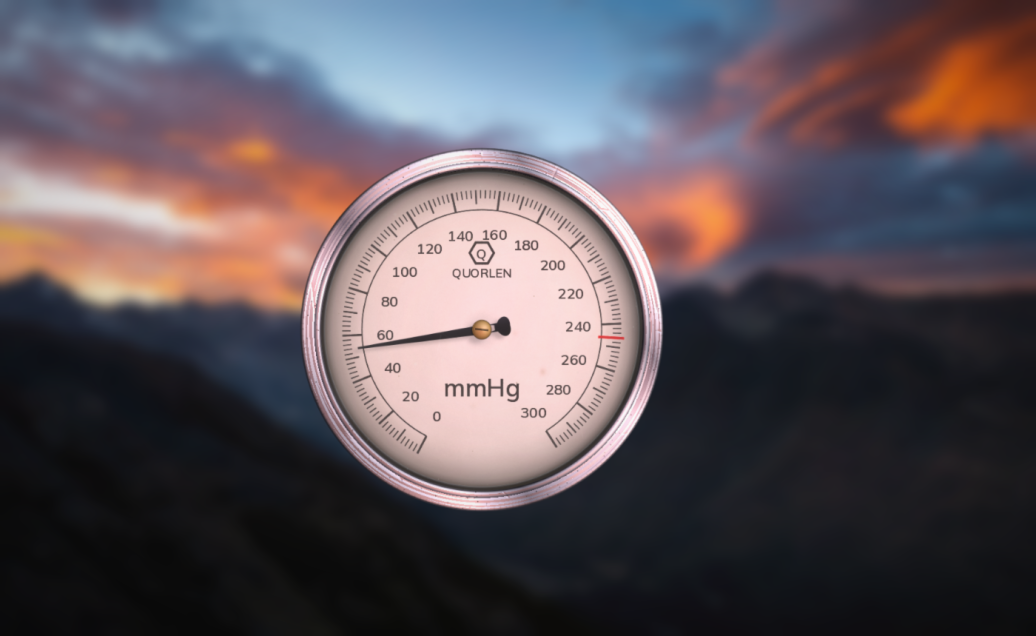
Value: value=54 unit=mmHg
